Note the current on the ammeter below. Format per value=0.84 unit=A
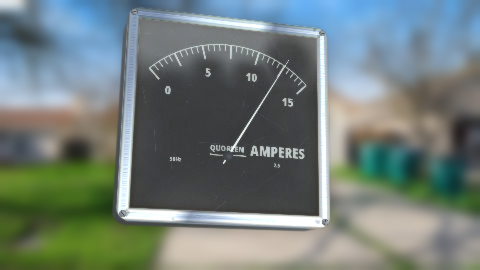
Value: value=12.5 unit=A
